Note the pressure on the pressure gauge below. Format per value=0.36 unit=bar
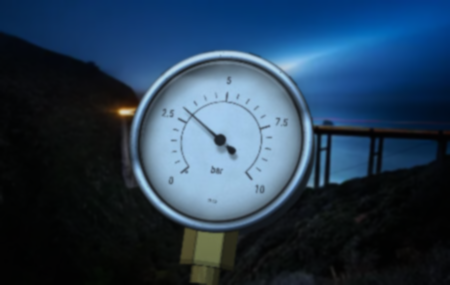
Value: value=3 unit=bar
